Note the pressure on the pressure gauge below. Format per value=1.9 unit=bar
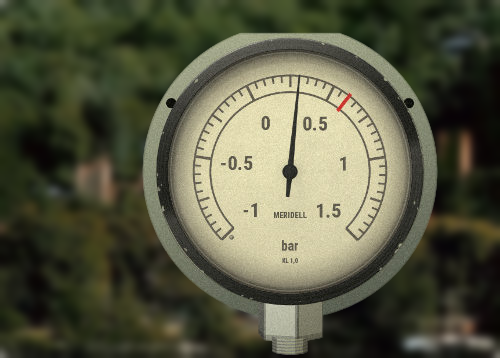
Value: value=0.3 unit=bar
